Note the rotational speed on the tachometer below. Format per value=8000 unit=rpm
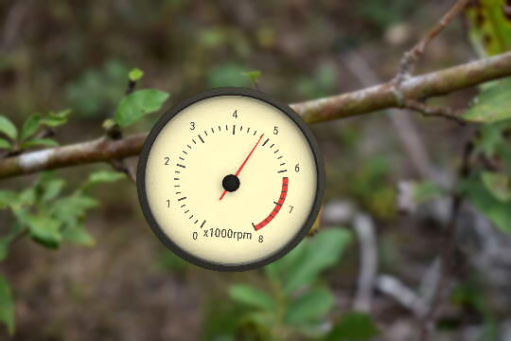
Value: value=4800 unit=rpm
